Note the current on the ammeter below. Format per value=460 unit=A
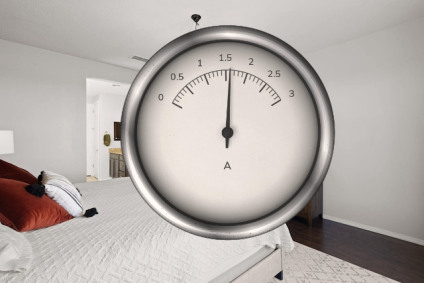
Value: value=1.6 unit=A
